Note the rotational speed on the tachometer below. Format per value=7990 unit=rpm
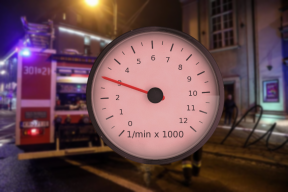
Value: value=3000 unit=rpm
